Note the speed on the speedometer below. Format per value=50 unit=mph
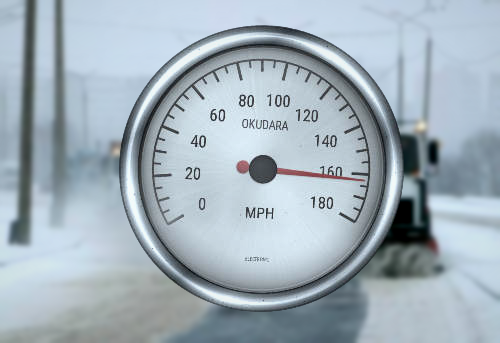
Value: value=162.5 unit=mph
